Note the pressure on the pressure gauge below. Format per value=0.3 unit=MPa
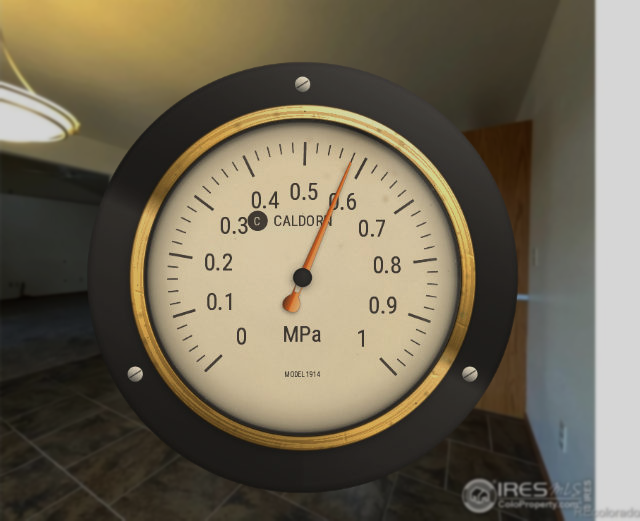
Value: value=0.58 unit=MPa
